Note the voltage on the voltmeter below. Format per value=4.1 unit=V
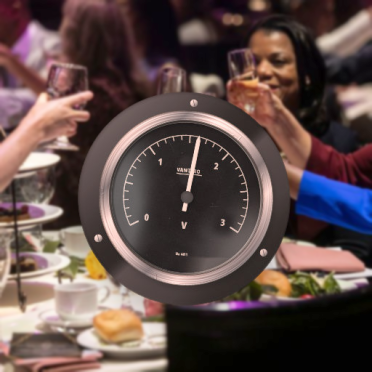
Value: value=1.6 unit=V
